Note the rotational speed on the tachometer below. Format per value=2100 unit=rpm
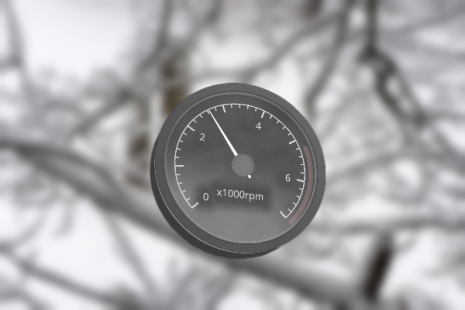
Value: value=2600 unit=rpm
